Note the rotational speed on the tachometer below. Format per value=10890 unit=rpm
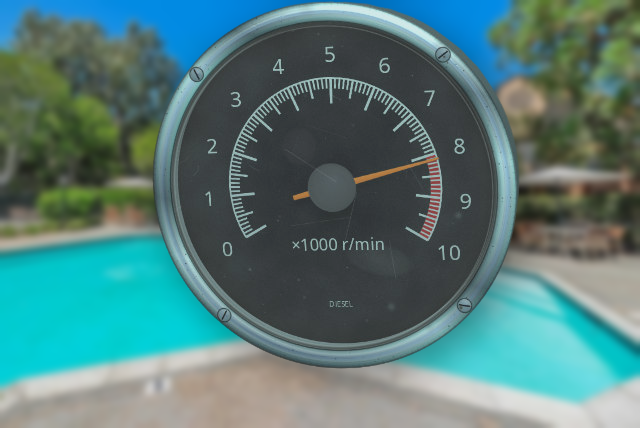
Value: value=8100 unit=rpm
